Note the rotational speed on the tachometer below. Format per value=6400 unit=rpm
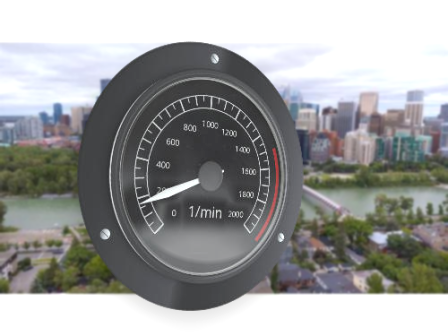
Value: value=175 unit=rpm
